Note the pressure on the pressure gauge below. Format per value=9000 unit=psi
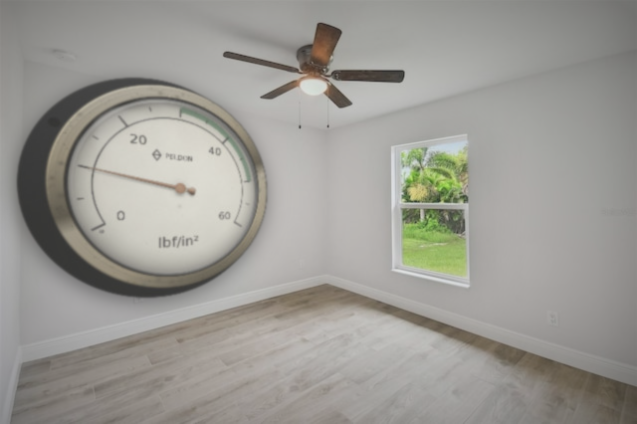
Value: value=10 unit=psi
